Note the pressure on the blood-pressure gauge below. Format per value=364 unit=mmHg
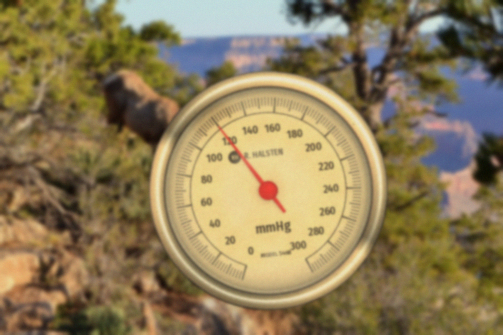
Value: value=120 unit=mmHg
